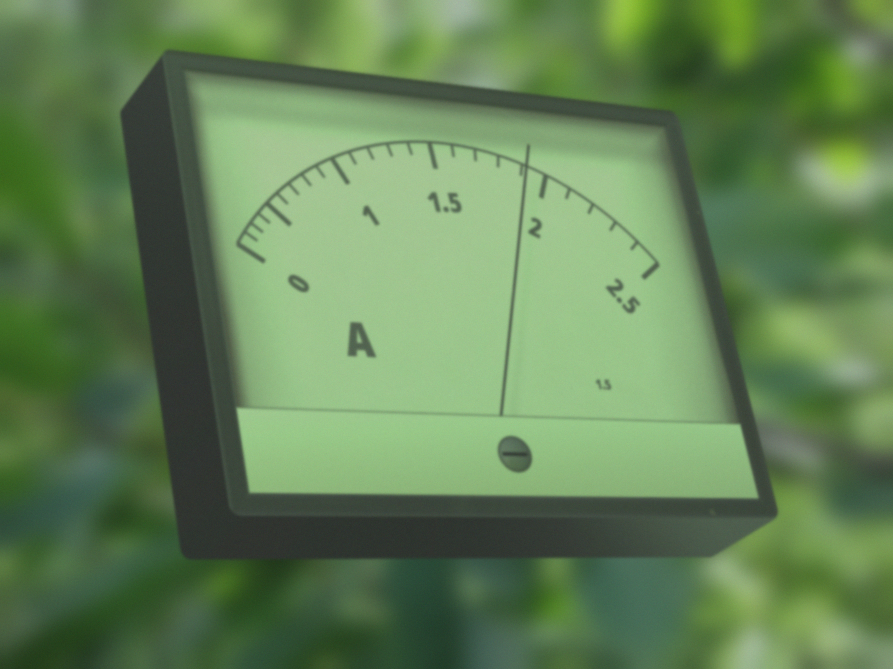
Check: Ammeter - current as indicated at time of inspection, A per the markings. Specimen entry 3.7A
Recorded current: 1.9A
